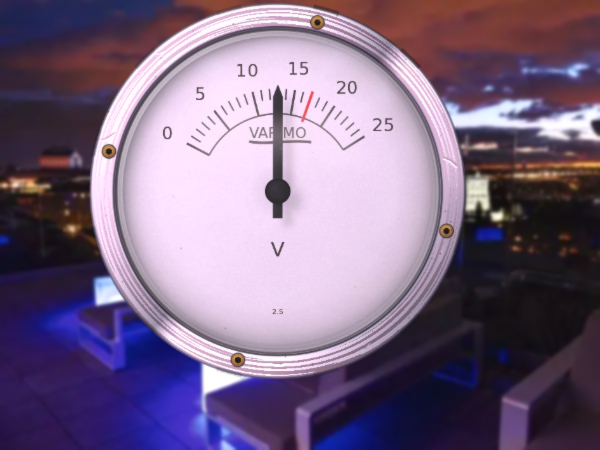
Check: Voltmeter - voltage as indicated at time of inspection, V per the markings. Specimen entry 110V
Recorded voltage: 13V
